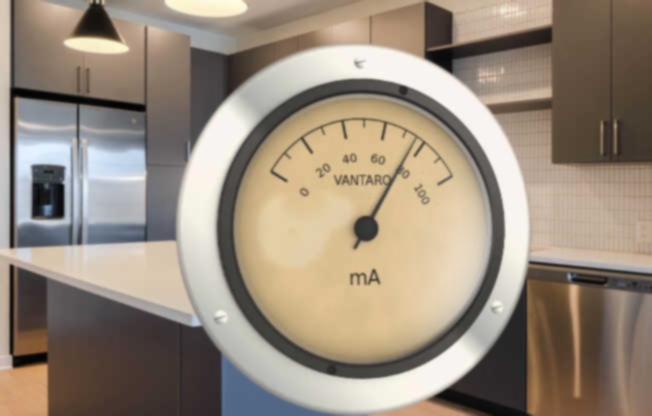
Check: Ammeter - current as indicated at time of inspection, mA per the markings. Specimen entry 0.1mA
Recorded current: 75mA
